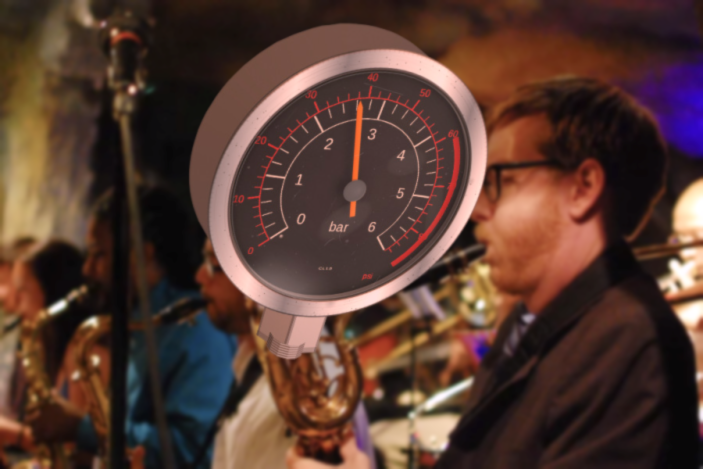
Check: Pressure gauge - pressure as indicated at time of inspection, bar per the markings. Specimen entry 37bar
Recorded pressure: 2.6bar
